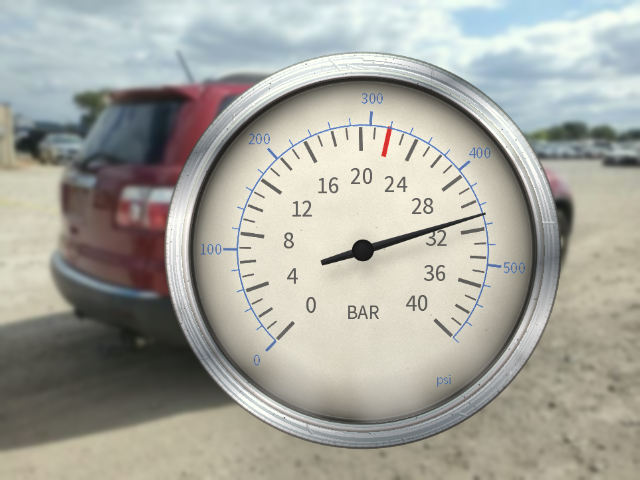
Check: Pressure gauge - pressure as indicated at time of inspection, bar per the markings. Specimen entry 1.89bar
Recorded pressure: 31bar
